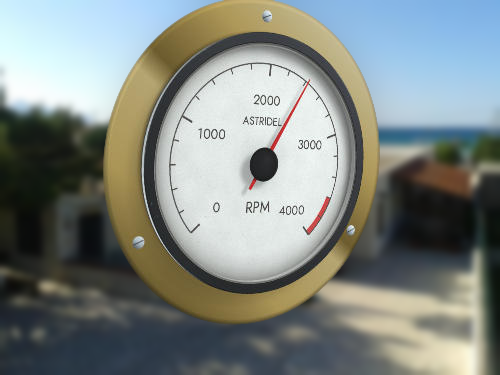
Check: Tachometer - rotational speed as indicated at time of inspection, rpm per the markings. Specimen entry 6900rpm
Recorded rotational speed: 2400rpm
